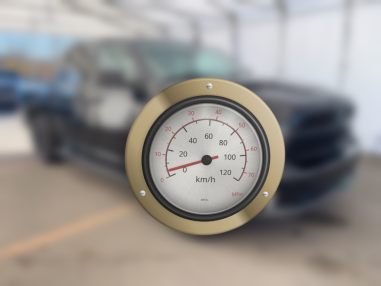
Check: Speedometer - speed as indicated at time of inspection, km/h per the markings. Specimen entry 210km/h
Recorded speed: 5km/h
